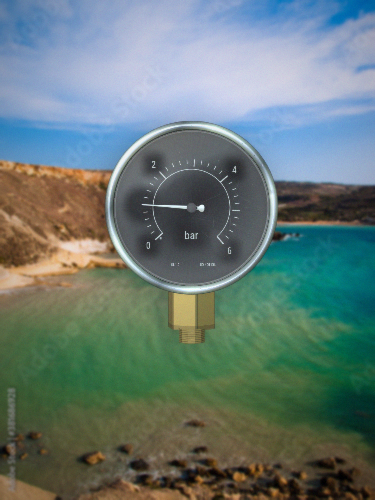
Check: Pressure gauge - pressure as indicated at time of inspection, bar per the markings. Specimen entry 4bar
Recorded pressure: 1bar
